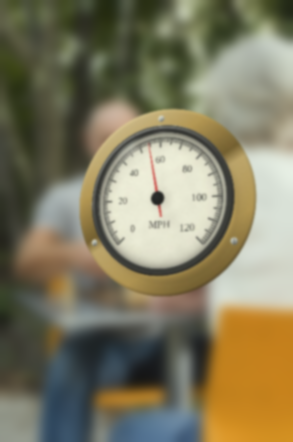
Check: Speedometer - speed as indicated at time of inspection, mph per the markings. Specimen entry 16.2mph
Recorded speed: 55mph
